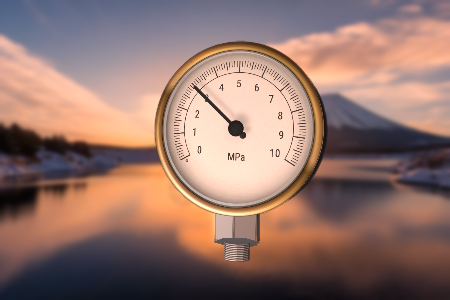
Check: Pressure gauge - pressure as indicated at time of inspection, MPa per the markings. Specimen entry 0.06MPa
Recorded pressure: 3MPa
